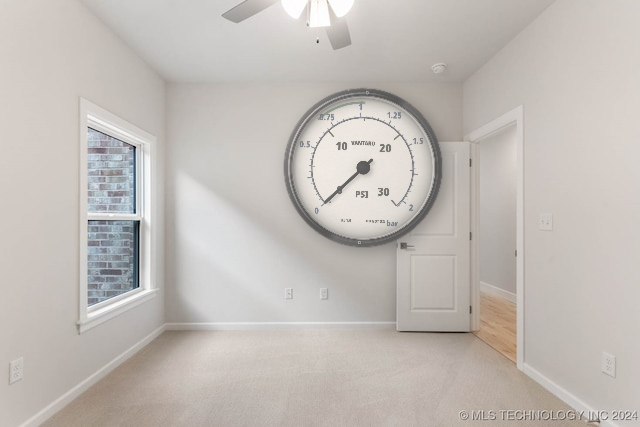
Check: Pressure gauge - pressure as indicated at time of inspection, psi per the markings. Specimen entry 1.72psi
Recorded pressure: 0psi
